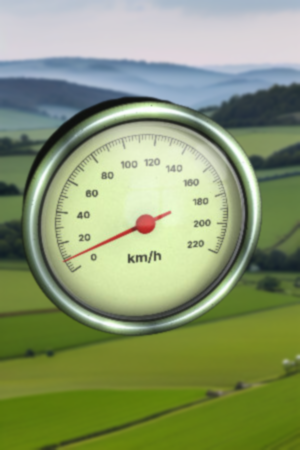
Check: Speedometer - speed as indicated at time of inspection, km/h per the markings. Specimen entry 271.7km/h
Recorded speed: 10km/h
